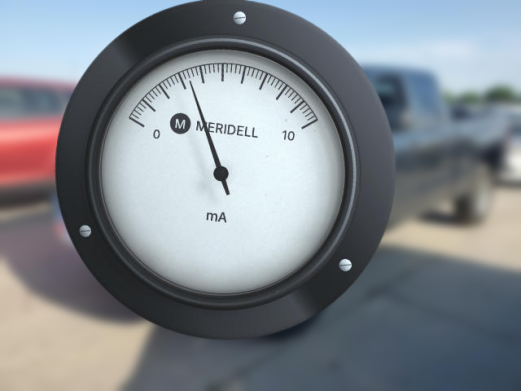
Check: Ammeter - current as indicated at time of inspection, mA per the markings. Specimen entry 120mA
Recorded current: 3.4mA
